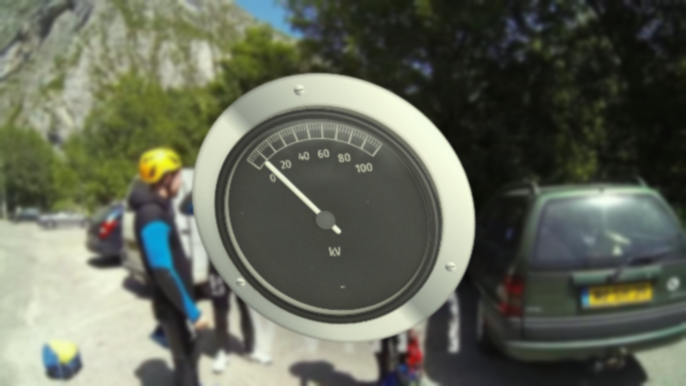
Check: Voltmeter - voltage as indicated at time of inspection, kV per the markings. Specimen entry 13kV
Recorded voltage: 10kV
